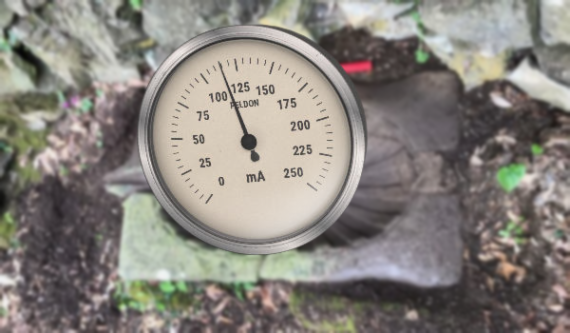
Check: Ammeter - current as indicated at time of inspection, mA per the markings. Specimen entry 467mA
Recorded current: 115mA
